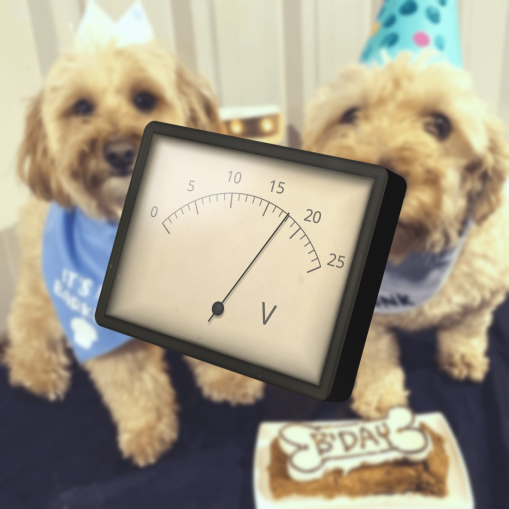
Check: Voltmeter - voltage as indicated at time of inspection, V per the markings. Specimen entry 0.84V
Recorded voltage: 18V
